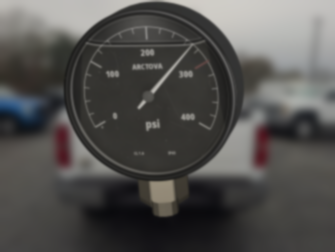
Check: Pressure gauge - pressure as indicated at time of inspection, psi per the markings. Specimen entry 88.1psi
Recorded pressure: 270psi
